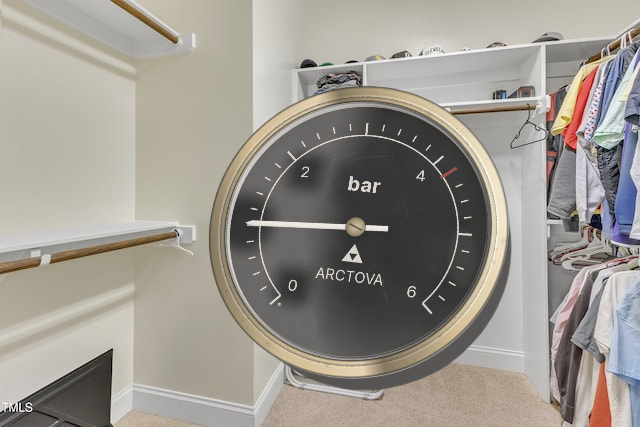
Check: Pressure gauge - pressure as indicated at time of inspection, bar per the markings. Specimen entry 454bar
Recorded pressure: 1bar
